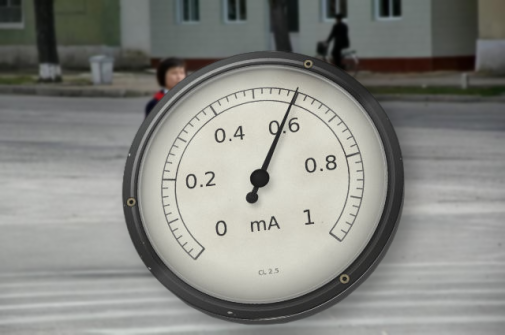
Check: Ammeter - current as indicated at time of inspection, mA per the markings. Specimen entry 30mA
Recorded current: 0.6mA
